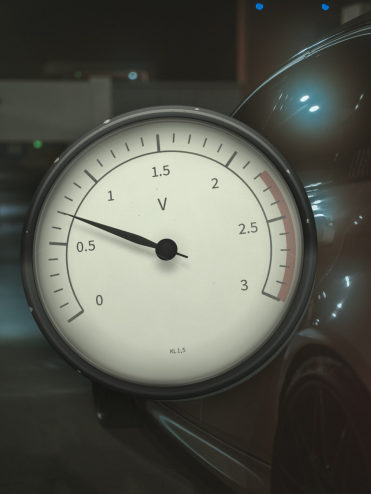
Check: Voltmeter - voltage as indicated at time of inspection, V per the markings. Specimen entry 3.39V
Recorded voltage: 0.7V
